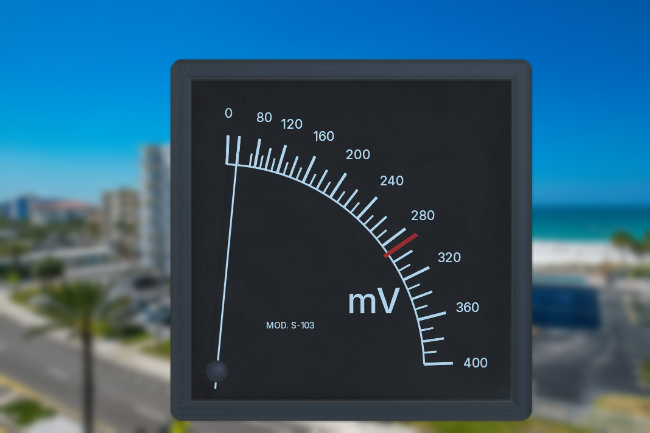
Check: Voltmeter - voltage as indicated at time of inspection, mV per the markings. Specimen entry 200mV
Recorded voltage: 40mV
